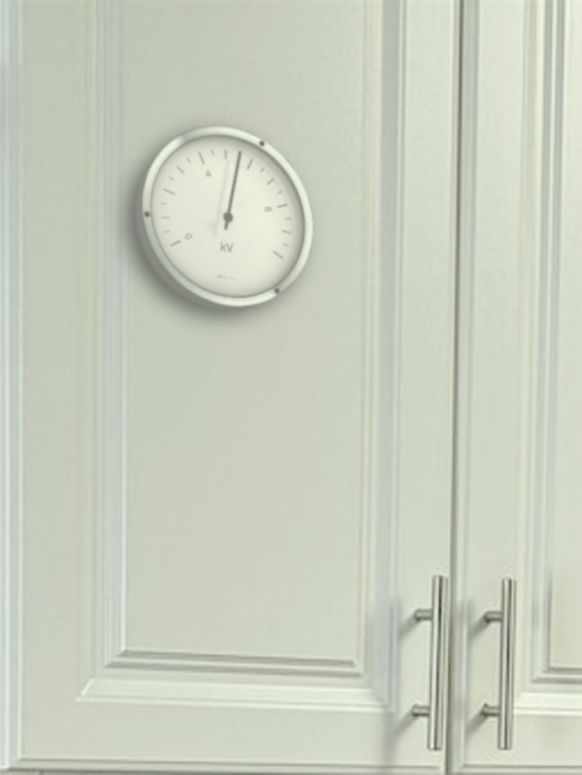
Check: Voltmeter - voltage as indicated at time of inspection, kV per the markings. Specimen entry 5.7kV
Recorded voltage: 5.5kV
